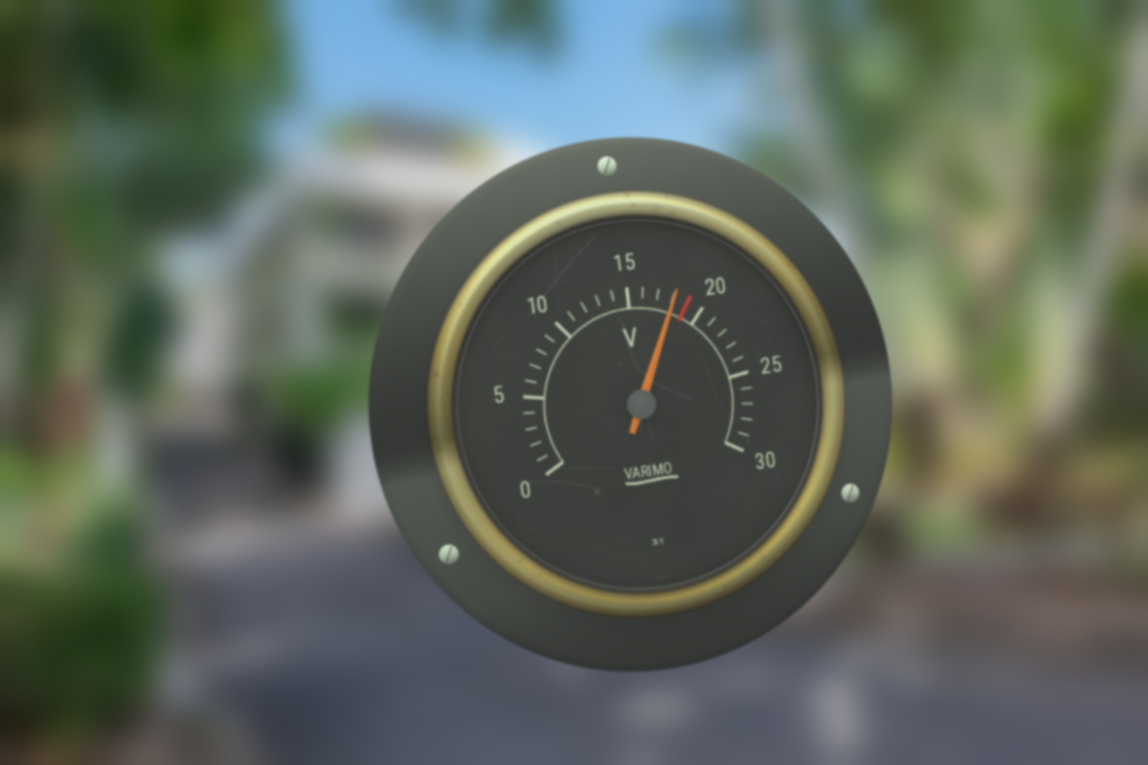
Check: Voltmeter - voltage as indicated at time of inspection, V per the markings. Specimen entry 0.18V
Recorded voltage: 18V
